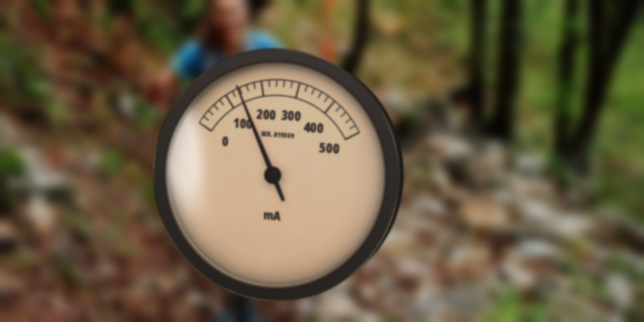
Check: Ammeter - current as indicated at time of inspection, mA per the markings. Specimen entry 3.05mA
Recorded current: 140mA
